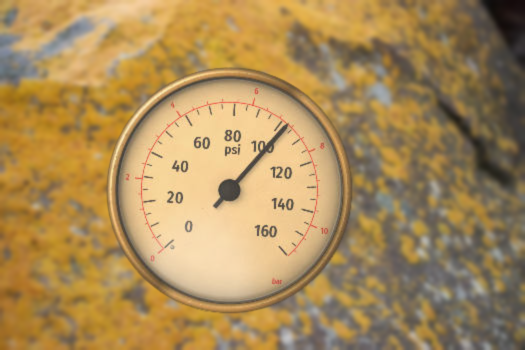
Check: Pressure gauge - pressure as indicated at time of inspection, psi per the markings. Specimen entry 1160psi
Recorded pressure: 102.5psi
